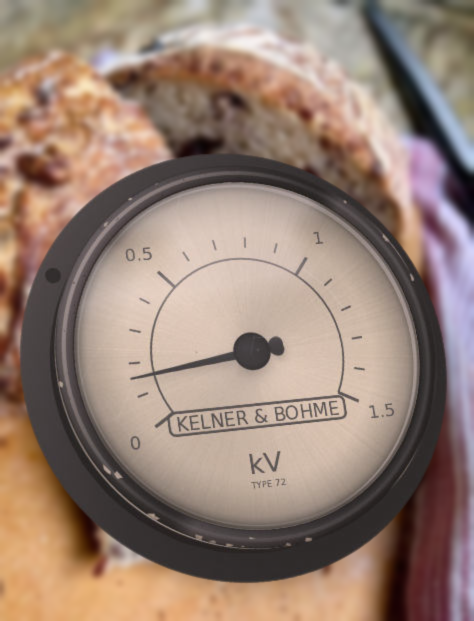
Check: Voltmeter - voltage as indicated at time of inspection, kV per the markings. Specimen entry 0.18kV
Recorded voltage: 0.15kV
